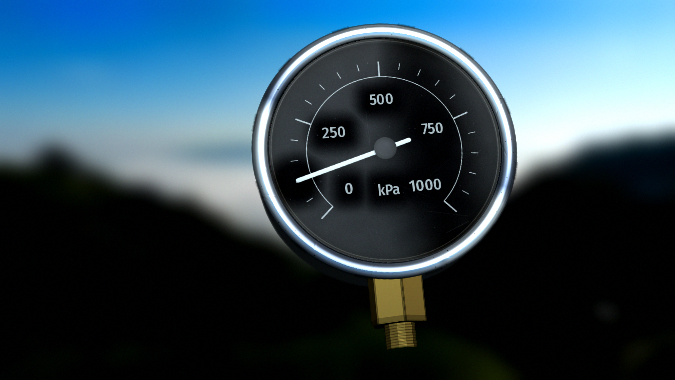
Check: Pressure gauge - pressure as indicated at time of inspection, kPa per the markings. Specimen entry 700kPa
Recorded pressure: 100kPa
